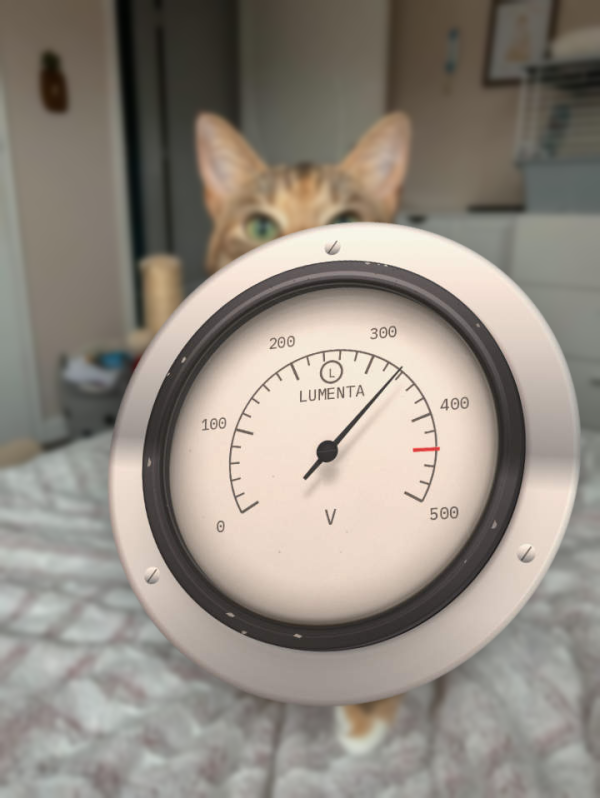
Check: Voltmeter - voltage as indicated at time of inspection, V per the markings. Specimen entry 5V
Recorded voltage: 340V
